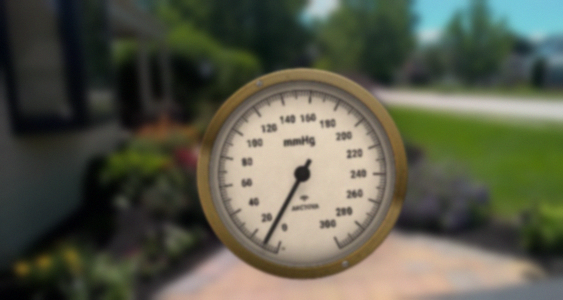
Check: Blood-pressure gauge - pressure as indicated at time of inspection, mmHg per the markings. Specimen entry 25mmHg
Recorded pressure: 10mmHg
